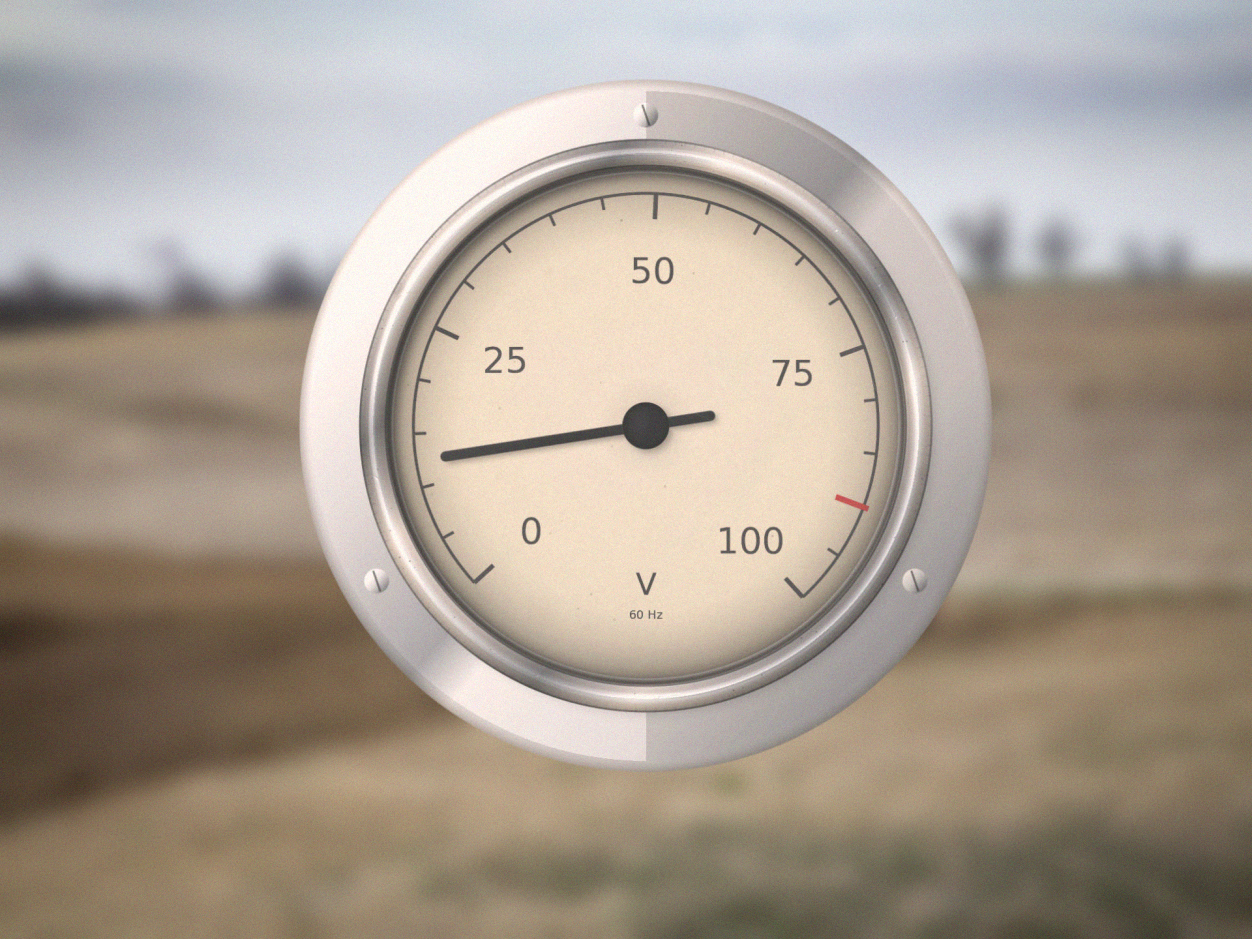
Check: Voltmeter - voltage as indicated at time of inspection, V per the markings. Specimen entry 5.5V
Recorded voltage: 12.5V
